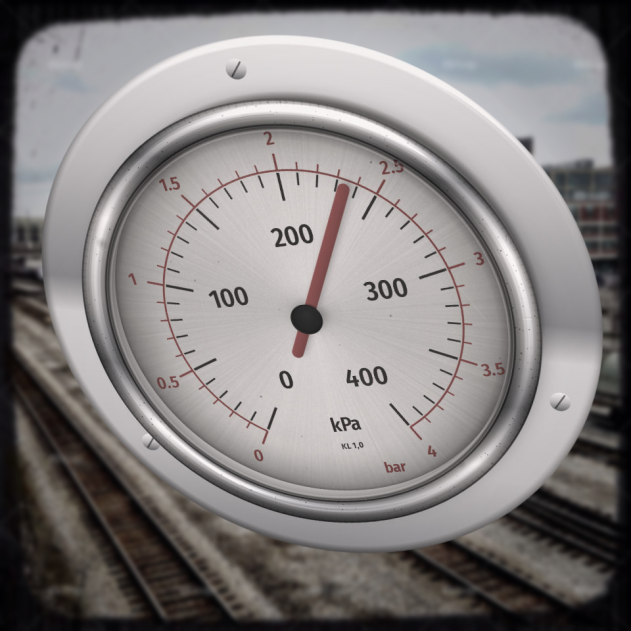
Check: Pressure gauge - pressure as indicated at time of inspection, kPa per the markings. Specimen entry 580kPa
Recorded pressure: 235kPa
